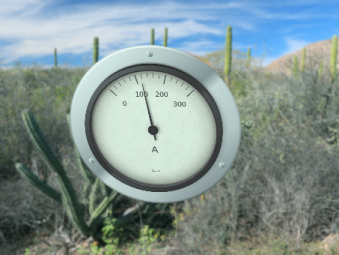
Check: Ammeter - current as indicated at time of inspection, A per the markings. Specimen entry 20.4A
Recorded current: 120A
